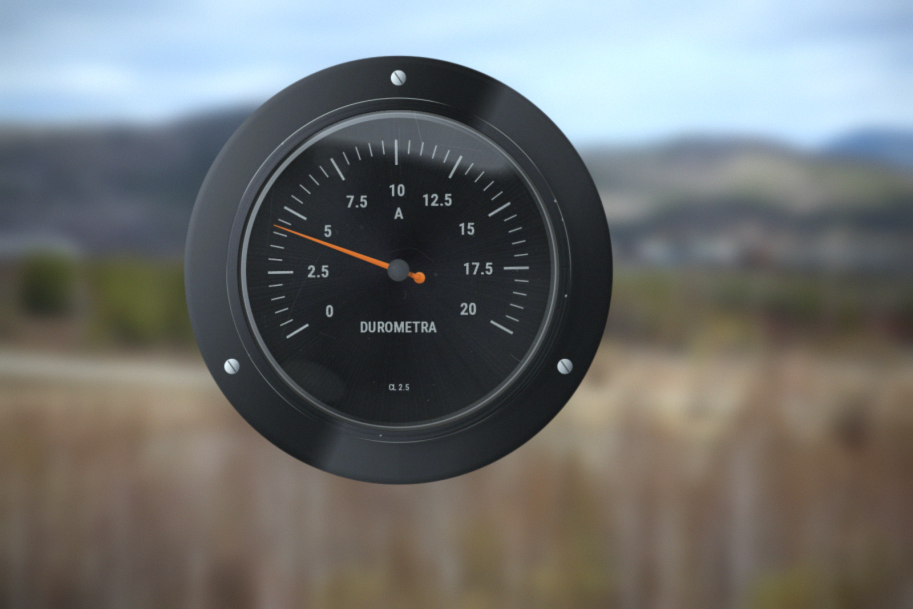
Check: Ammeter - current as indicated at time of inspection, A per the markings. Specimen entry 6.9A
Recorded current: 4.25A
